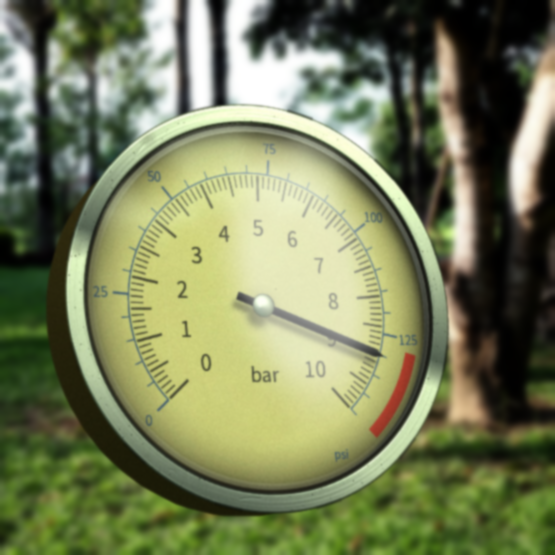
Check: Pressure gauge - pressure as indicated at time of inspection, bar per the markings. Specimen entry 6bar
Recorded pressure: 9bar
